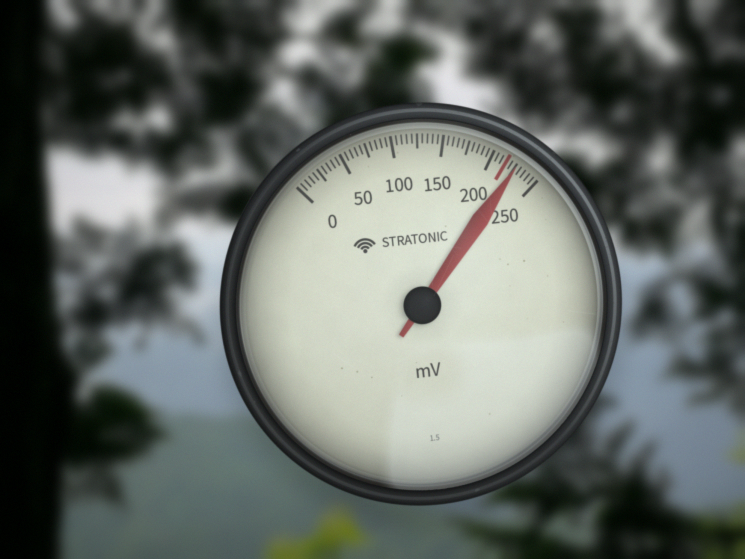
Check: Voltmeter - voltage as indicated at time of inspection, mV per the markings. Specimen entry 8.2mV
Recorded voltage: 225mV
